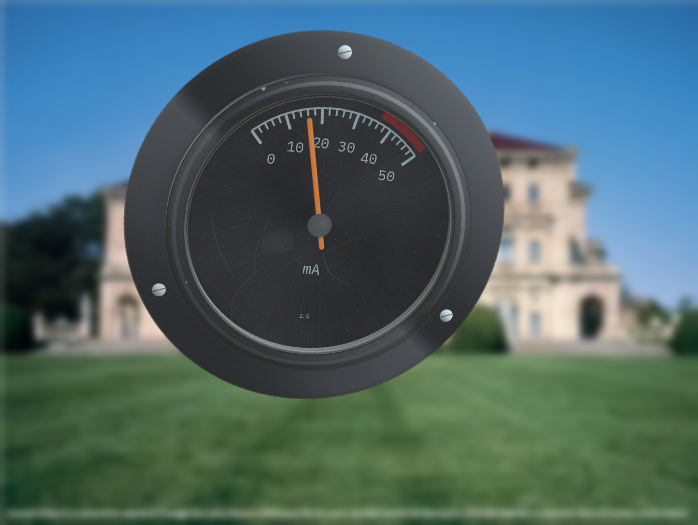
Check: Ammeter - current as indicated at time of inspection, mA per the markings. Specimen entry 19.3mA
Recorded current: 16mA
